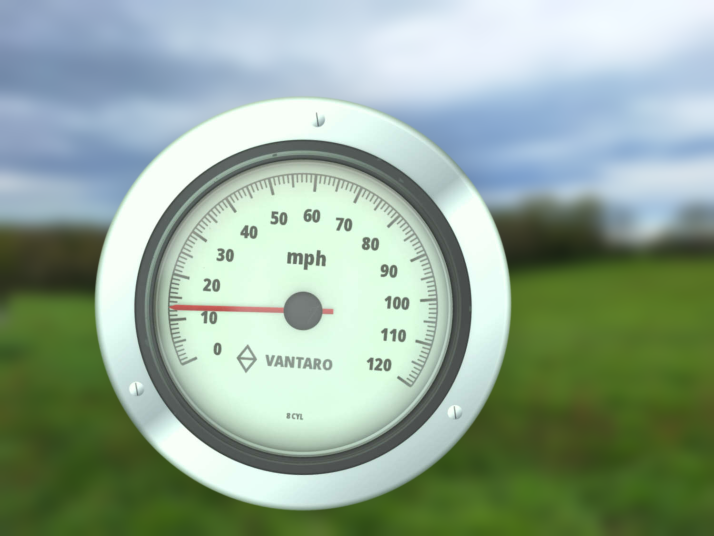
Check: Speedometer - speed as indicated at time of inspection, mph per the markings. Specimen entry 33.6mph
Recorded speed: 13mph
